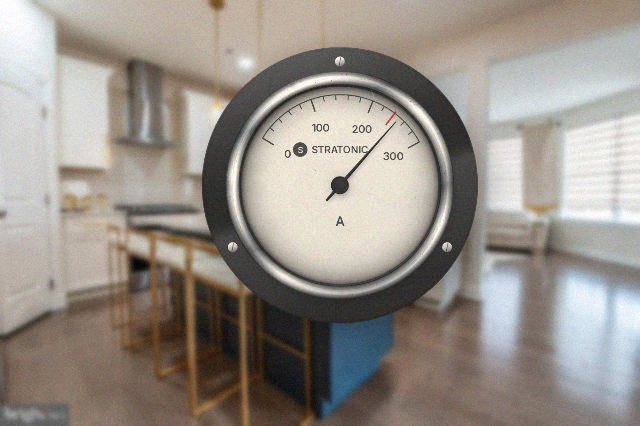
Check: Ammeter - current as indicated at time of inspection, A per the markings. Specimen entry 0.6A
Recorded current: 250A
